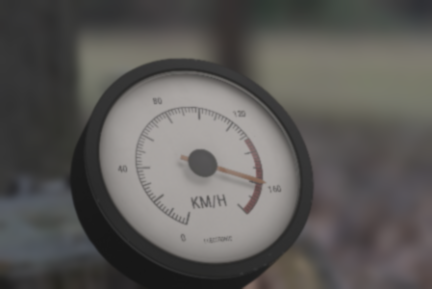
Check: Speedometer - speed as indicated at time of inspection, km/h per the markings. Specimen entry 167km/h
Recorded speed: 160km/h
